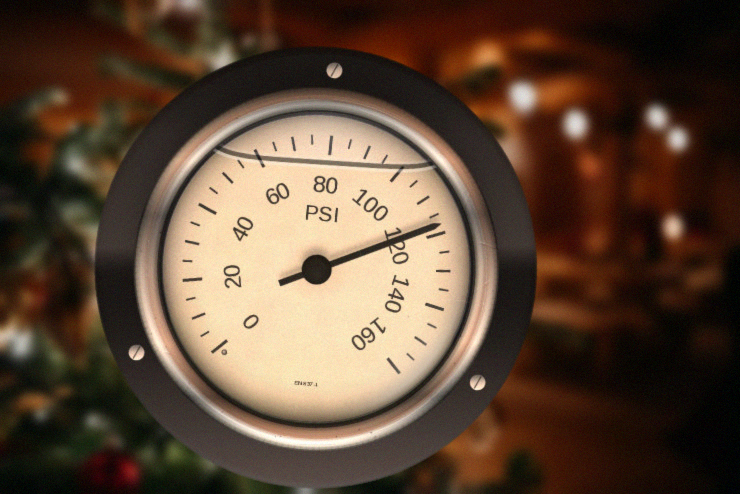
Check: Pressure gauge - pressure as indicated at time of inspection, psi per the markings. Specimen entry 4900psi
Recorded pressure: 117.5psi
